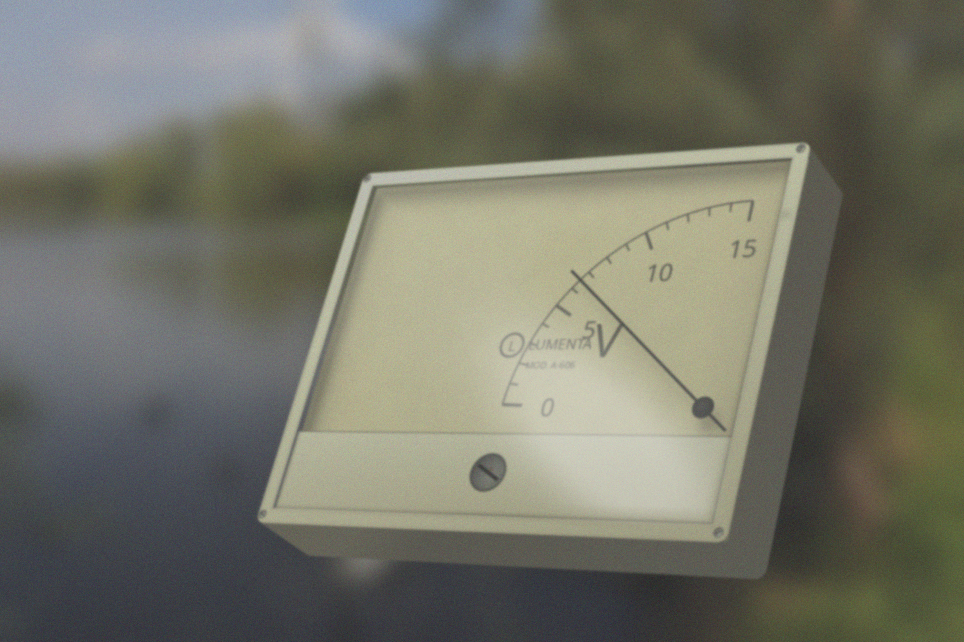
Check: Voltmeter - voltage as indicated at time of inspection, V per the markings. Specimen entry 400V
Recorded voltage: 6.5V
